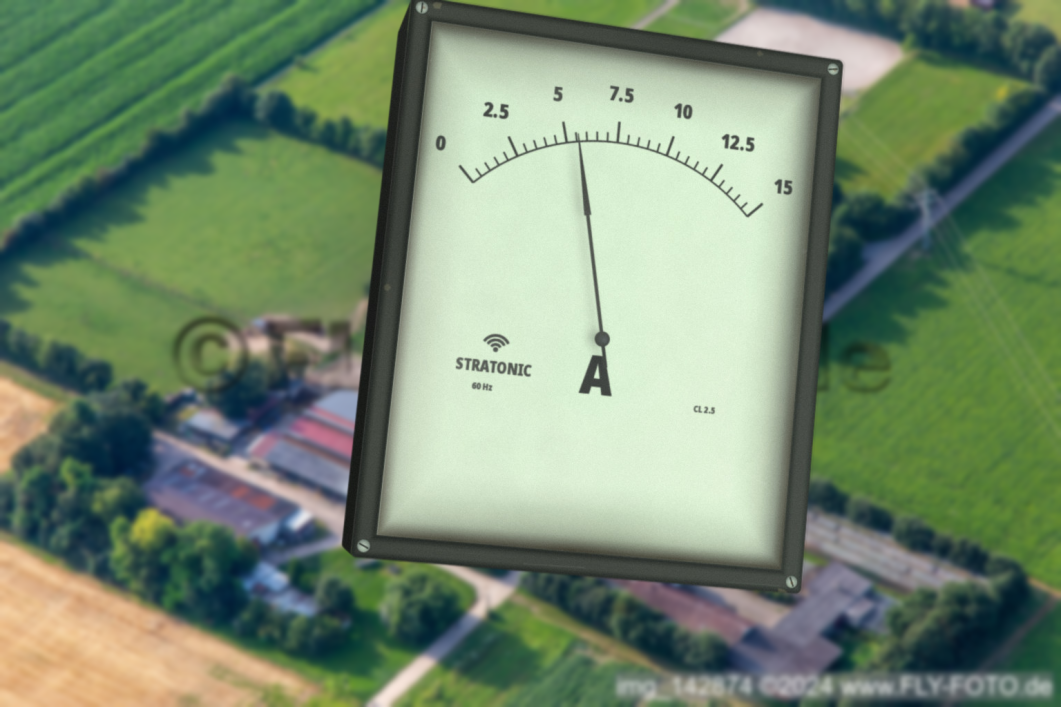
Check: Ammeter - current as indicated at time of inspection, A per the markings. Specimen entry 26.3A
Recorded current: 5.5A
